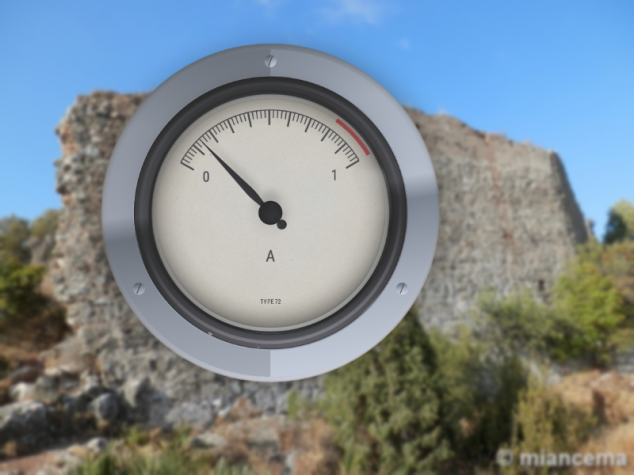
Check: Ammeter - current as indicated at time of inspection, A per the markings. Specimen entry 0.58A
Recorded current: 0.14A
